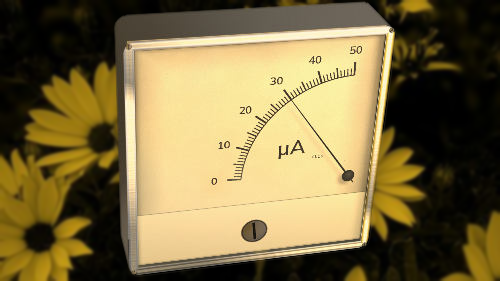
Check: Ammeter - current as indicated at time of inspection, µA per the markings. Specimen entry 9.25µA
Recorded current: 30µA
